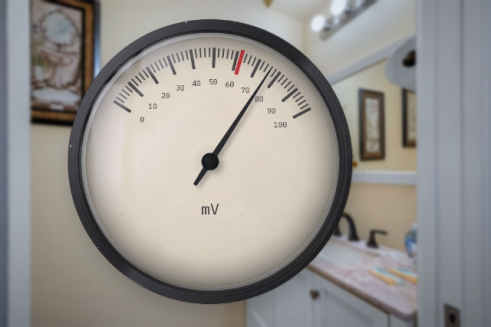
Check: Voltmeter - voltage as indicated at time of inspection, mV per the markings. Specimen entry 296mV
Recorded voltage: 76mV
